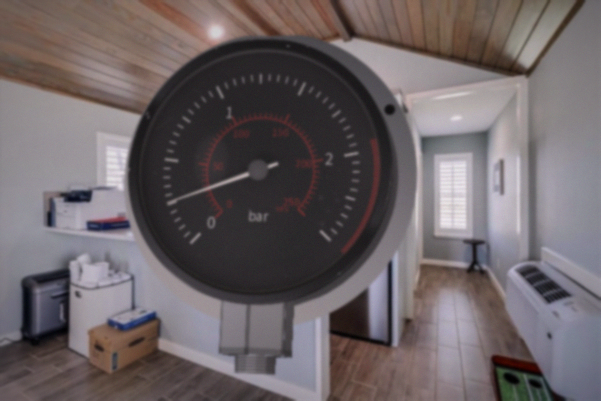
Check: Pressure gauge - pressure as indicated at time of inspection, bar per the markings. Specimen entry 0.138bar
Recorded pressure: 0.25bar
